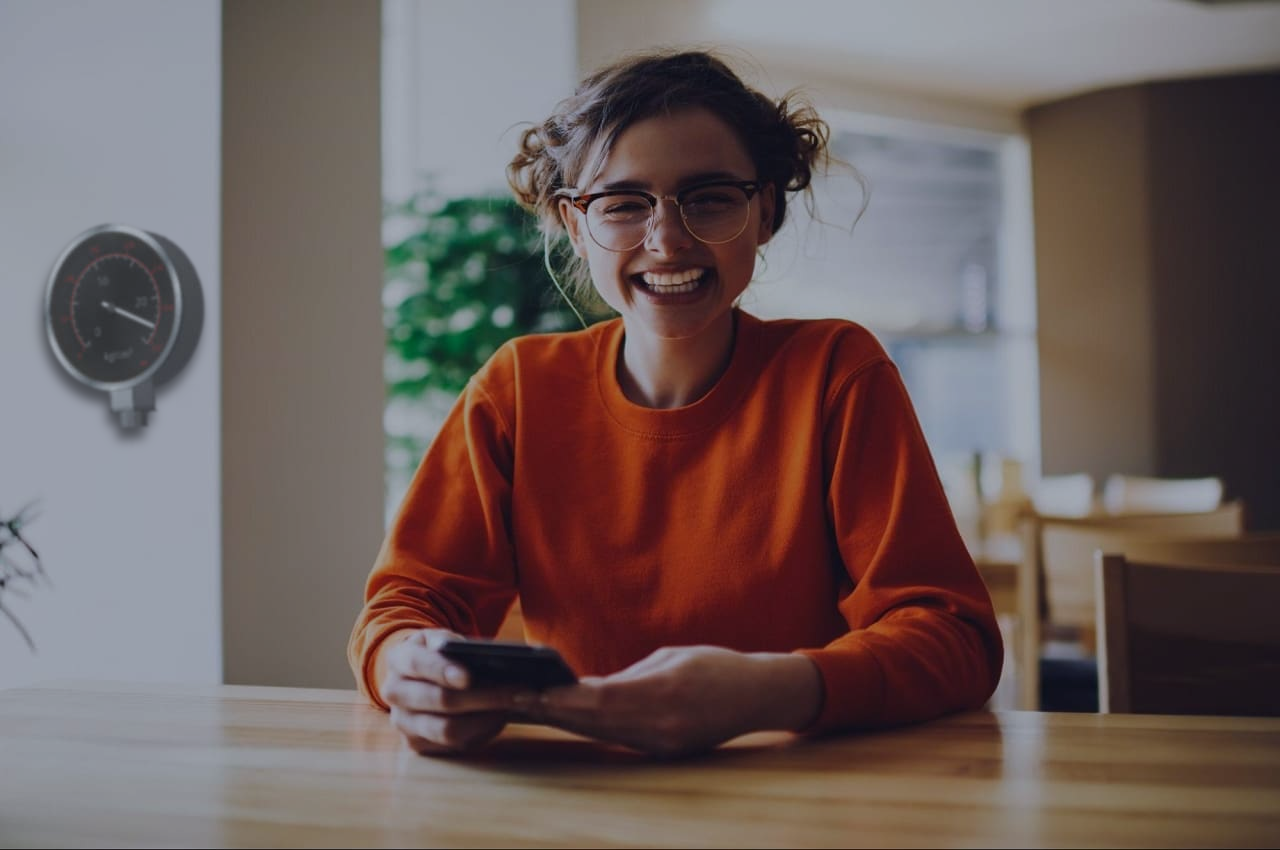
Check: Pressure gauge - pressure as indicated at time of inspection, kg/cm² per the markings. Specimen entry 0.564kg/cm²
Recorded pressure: 23kg/cm²
